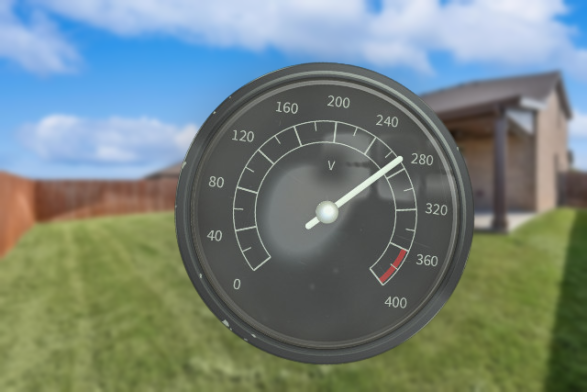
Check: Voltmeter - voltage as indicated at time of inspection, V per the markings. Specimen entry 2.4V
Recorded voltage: 270V
